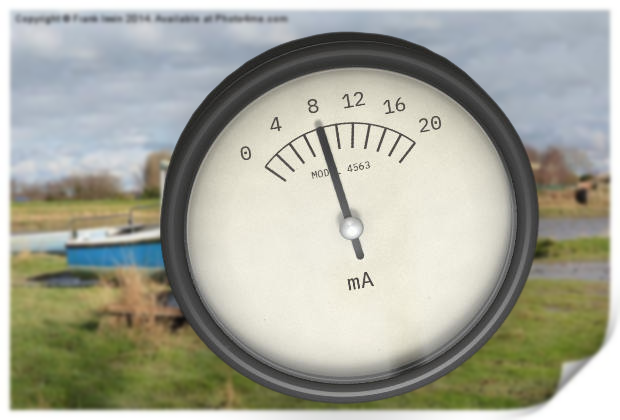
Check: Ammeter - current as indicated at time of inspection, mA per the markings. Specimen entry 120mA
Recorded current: 8mA
